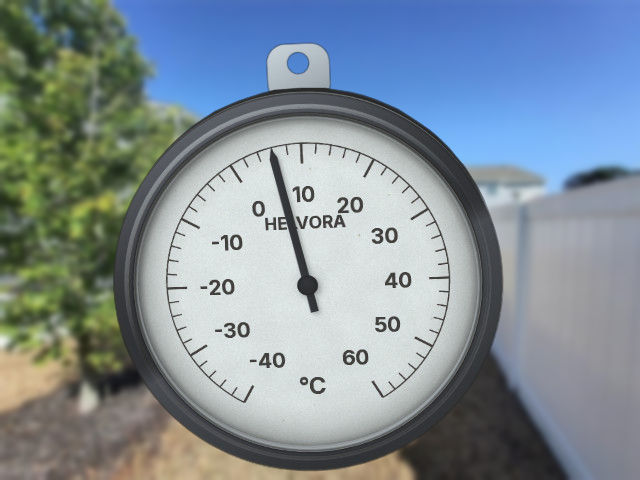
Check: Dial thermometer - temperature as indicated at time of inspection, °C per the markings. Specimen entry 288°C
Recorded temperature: 6°C
